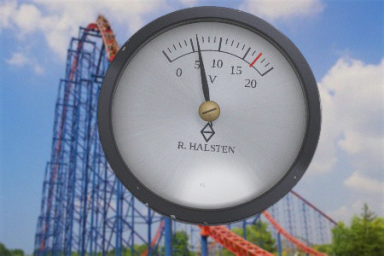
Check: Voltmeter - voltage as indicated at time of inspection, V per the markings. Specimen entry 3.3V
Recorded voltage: 6V
